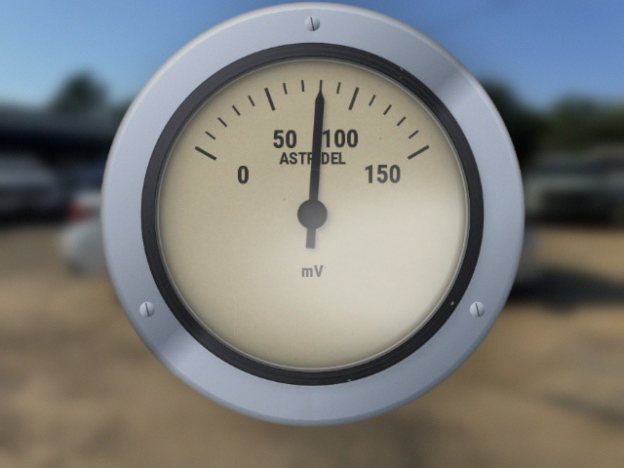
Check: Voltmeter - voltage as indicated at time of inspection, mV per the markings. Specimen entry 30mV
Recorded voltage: 80mV
